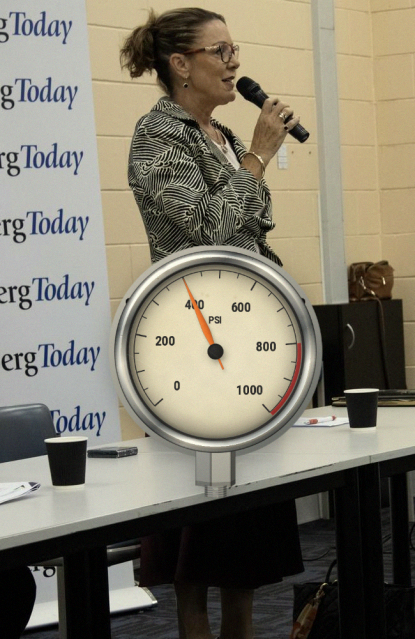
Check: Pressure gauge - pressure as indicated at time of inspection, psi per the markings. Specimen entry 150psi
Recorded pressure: 400psi
